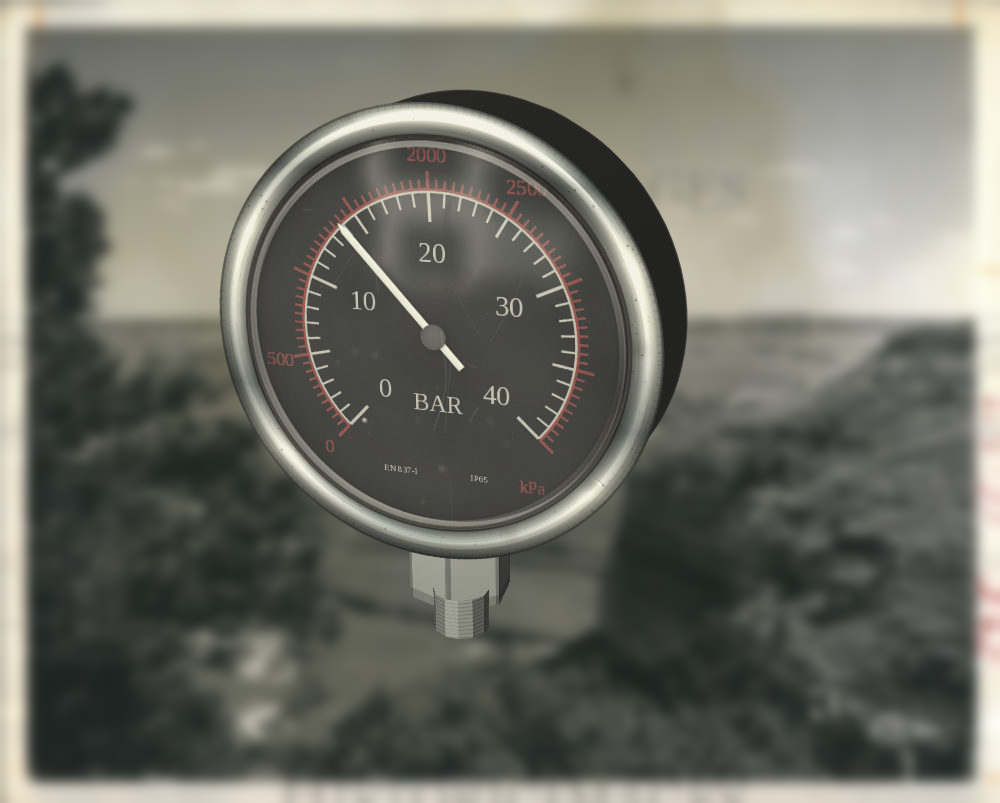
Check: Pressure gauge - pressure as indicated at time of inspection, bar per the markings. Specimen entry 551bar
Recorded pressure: 14bar
